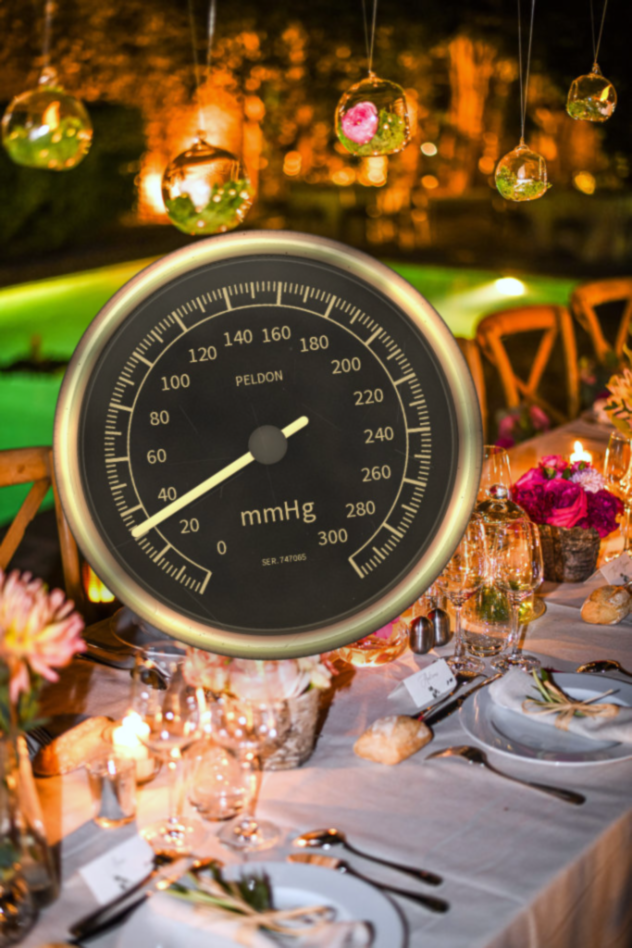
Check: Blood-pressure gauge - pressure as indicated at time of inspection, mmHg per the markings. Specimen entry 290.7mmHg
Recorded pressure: 32mmHg
